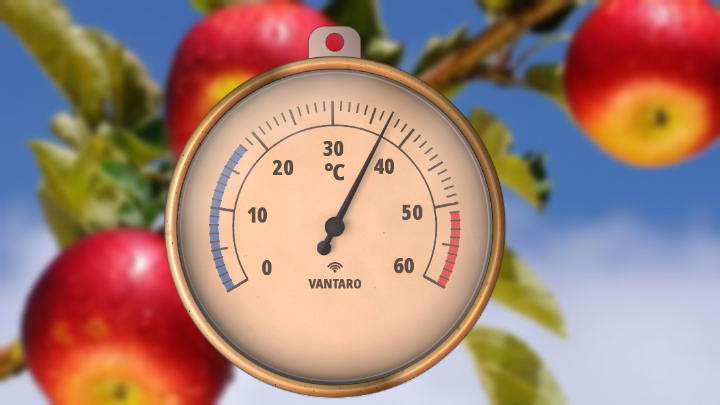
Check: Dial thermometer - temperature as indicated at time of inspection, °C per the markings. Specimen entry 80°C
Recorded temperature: 37°C
